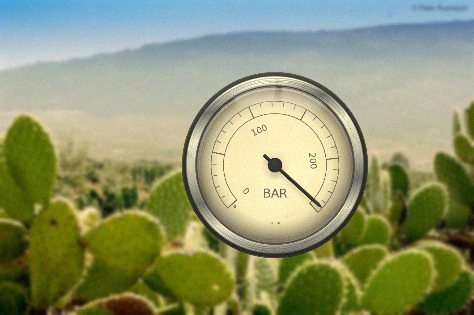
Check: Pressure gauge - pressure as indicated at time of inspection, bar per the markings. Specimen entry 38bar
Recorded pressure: 245bar
